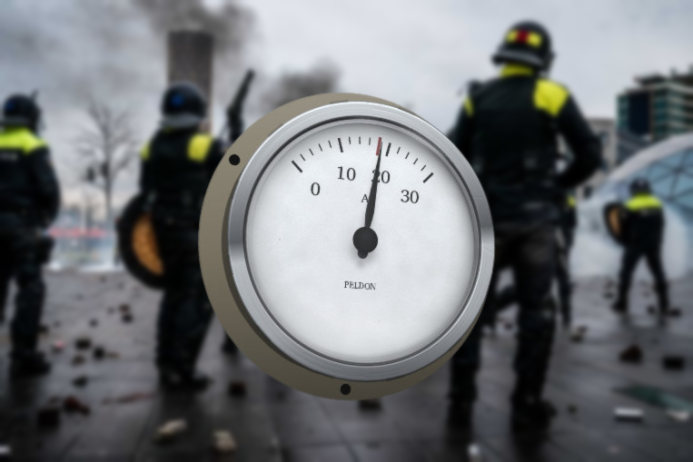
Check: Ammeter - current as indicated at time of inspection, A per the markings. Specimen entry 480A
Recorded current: 18A
